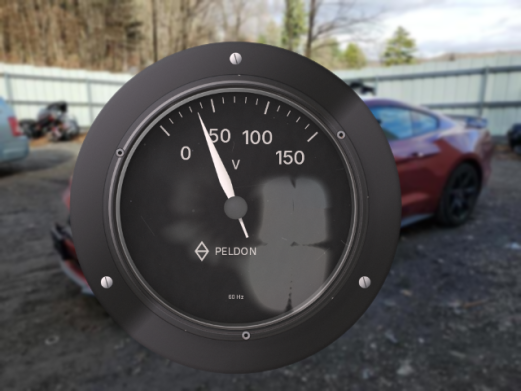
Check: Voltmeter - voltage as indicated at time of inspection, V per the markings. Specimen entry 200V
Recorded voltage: 35V
